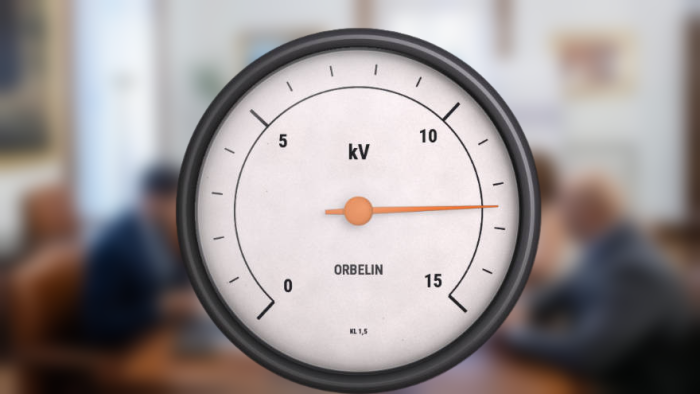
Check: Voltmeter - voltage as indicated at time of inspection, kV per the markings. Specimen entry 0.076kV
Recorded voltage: 12.5kV
